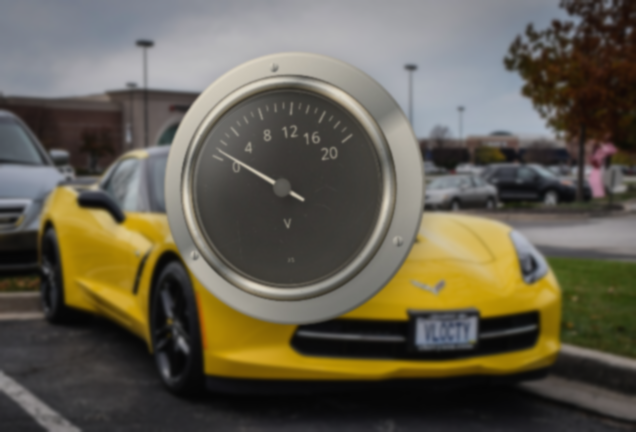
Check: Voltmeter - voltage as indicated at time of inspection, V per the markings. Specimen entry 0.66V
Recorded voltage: 1V
